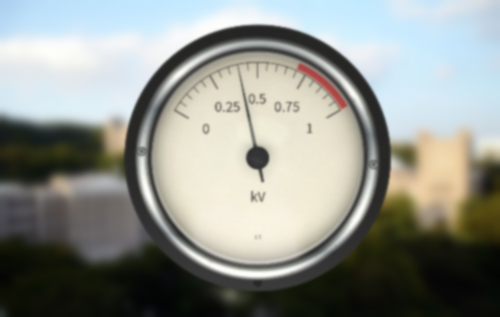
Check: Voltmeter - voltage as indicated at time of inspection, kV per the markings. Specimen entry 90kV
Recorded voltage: 0.4kV
